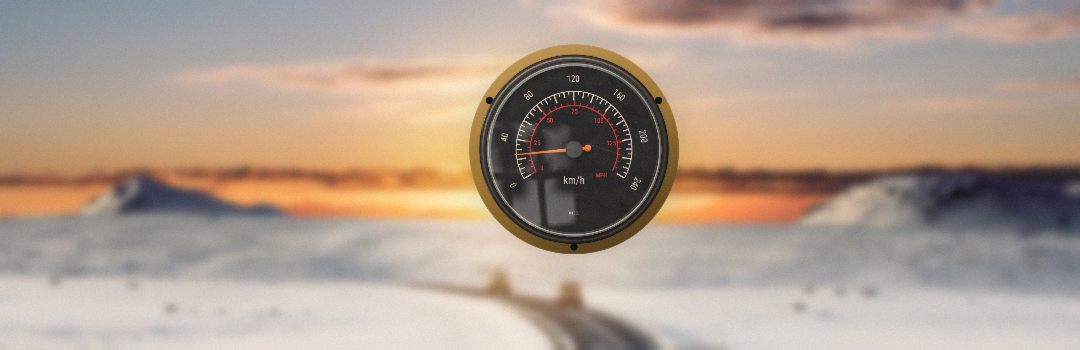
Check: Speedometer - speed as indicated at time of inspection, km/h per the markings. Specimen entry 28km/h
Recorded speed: 25km/h
